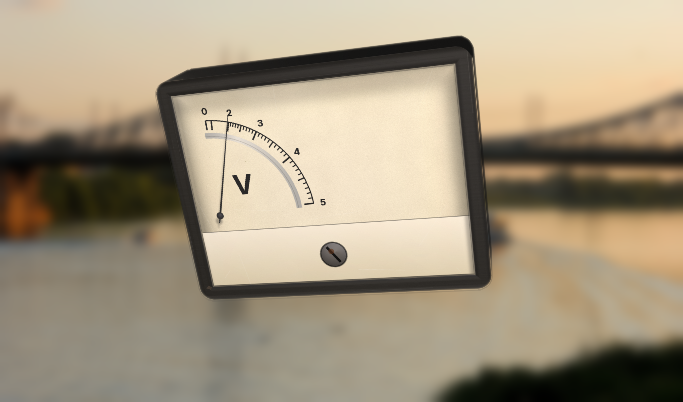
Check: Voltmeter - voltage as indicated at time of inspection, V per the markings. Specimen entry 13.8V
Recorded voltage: 2V
